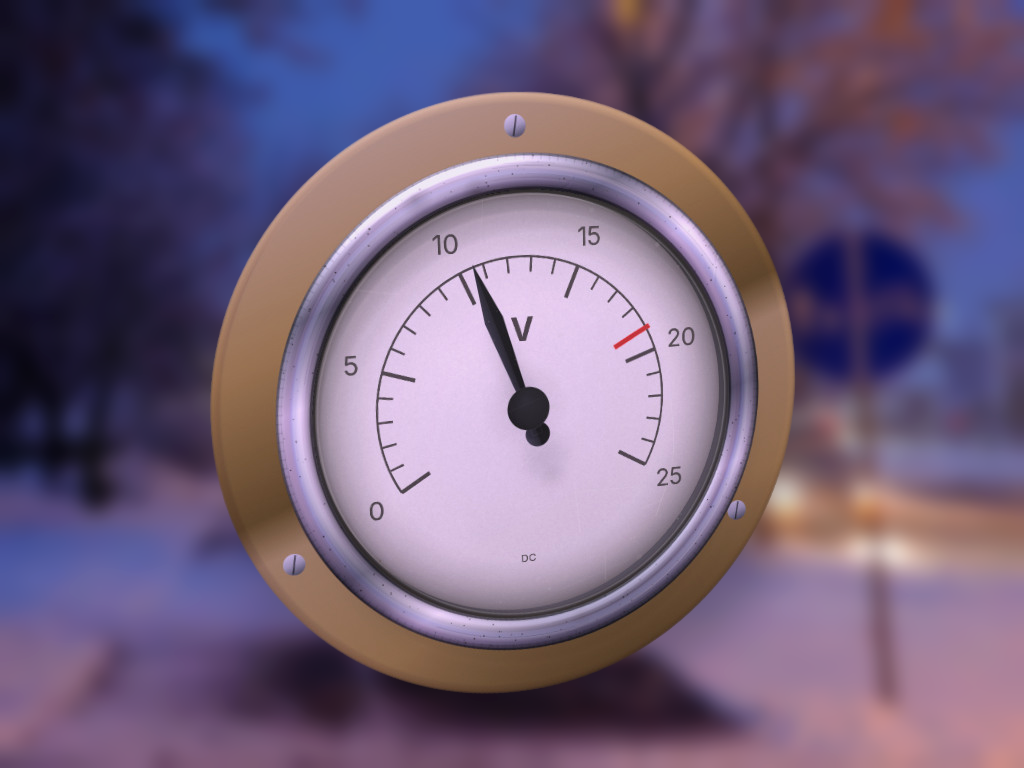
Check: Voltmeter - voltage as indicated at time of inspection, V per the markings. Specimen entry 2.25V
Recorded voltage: 10.5V
